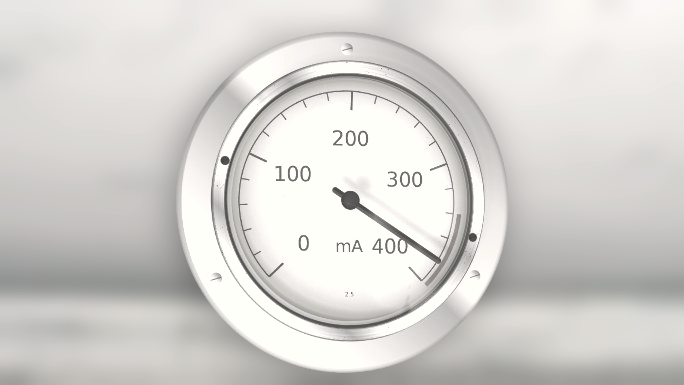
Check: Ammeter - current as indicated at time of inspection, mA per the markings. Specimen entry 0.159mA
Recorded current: 380mA
